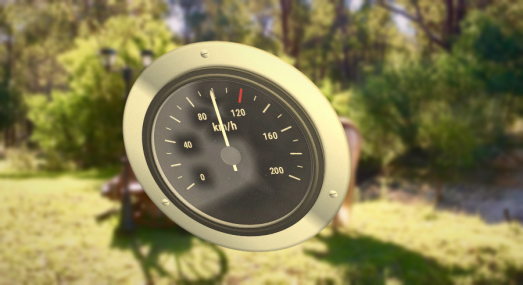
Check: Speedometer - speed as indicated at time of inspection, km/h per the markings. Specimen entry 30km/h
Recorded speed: 100km/h
